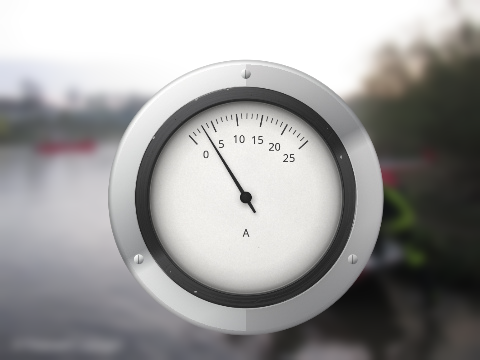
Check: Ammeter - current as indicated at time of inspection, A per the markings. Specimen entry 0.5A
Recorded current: 3A
